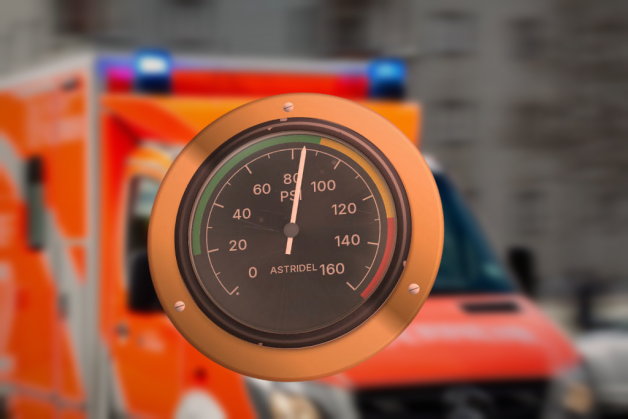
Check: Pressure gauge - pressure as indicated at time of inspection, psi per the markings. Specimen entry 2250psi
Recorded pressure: 85psi
